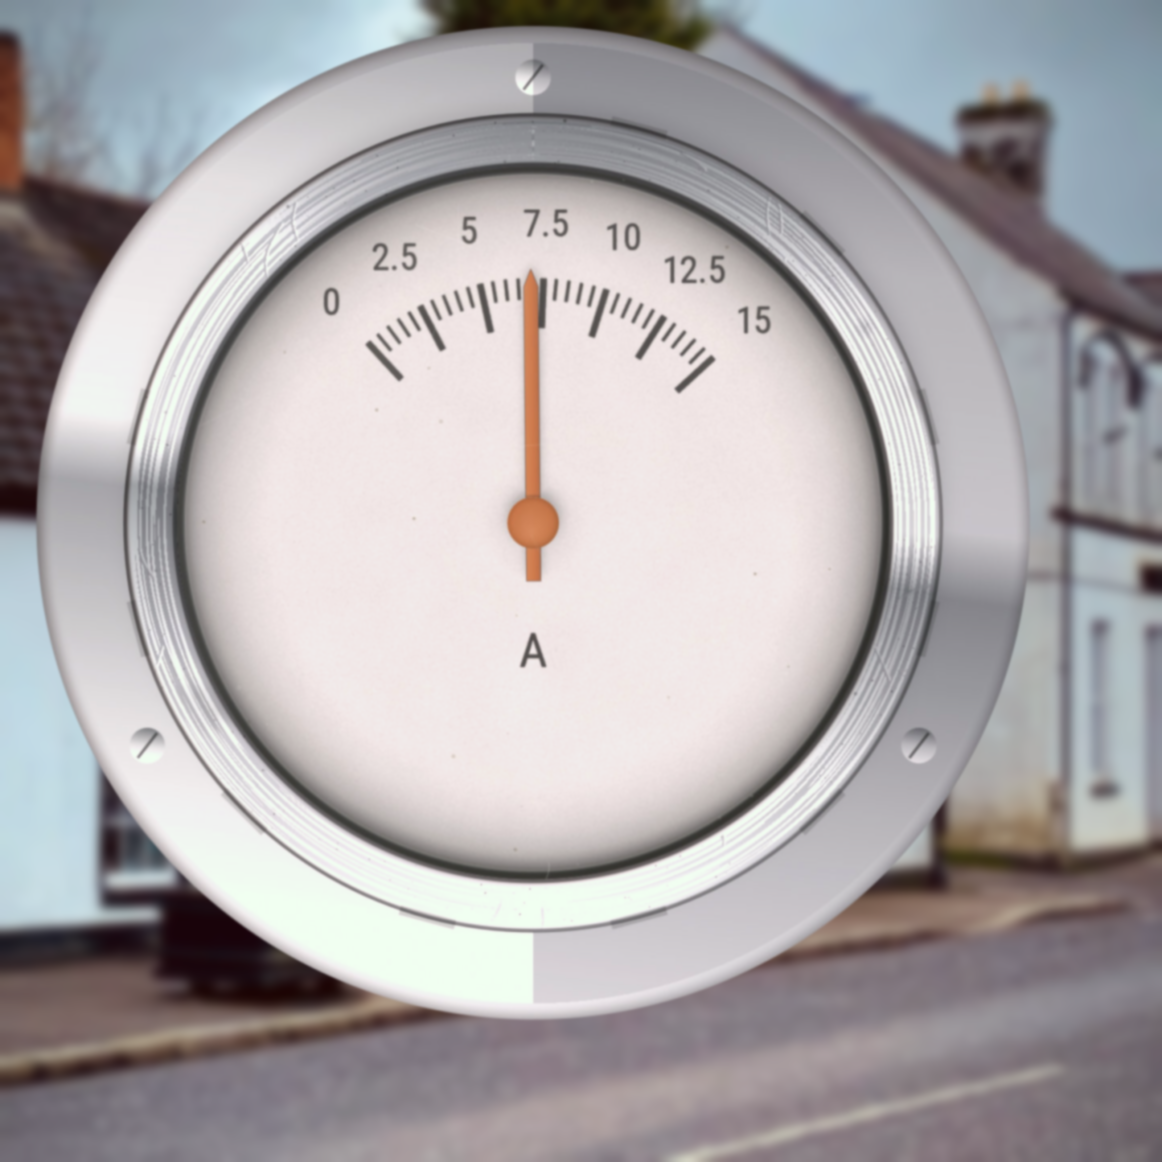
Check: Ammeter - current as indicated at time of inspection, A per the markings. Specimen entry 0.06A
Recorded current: 7A
